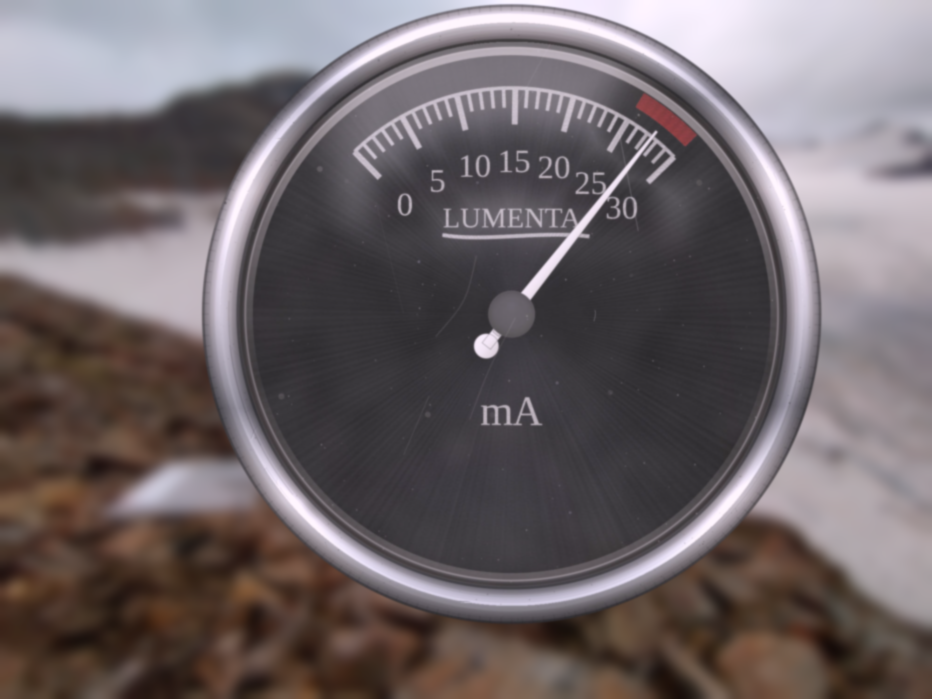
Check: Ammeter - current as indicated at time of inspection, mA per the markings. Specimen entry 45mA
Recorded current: 27.5mA
